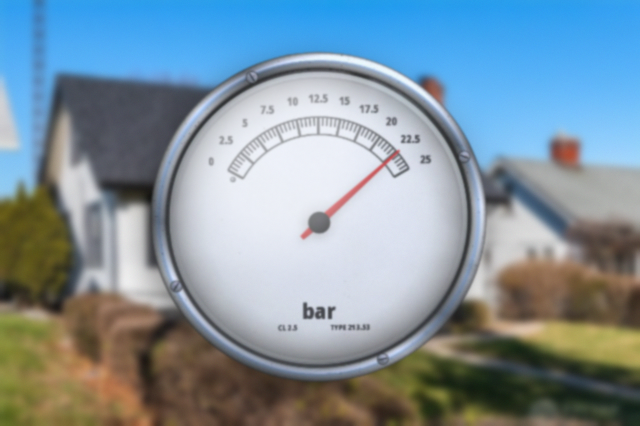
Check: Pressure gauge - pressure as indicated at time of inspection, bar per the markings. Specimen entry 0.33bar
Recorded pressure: 22.5bar
